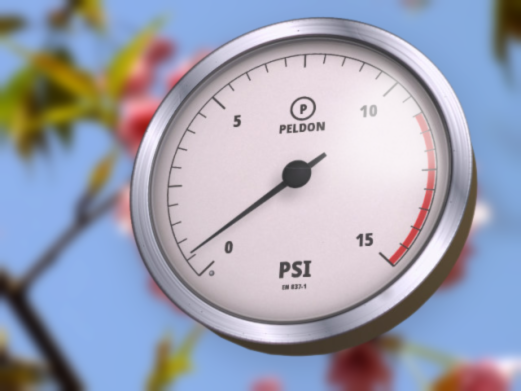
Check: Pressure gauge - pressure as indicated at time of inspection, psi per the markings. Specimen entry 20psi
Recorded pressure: 0.5psi
